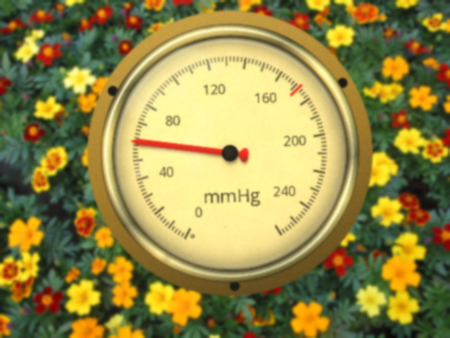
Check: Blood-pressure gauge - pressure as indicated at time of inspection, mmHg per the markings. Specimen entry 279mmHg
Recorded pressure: 60mmHg
